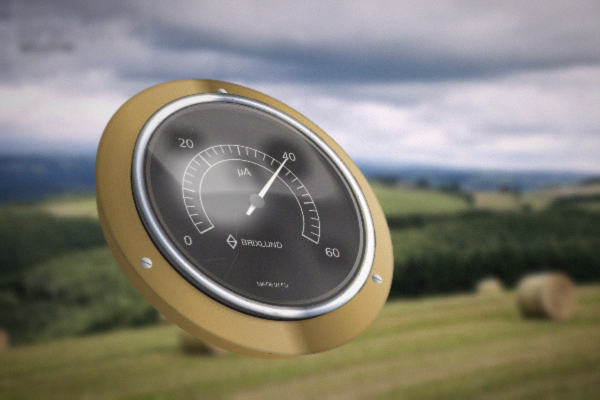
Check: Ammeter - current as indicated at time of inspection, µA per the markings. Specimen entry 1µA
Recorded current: 40µA
